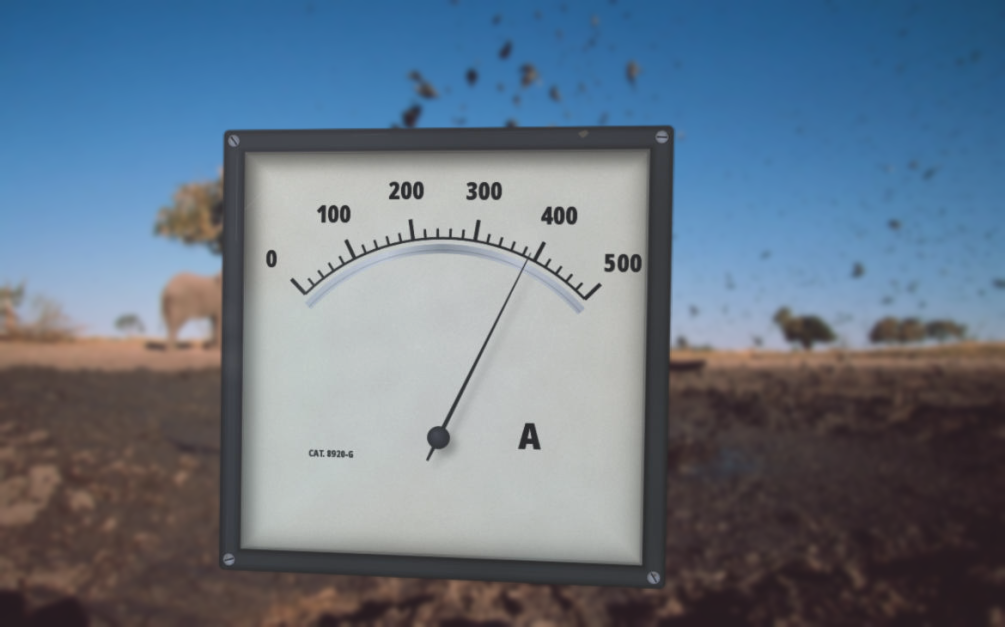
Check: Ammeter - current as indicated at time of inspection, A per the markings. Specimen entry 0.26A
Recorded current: 390A
